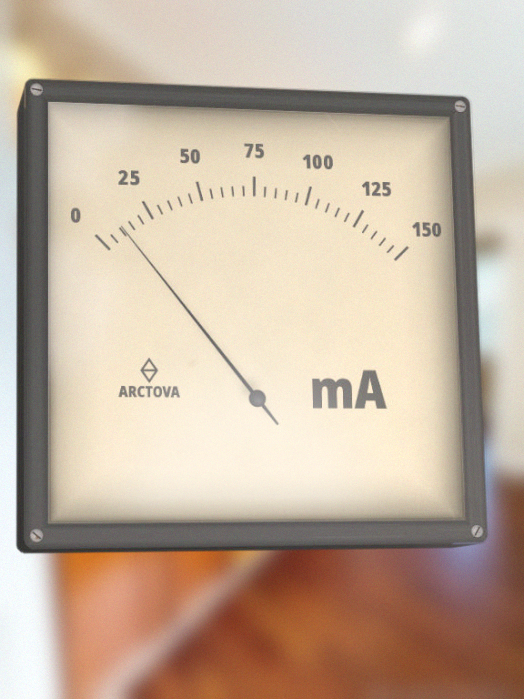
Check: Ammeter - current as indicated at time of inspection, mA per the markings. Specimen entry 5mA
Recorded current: 10mA
